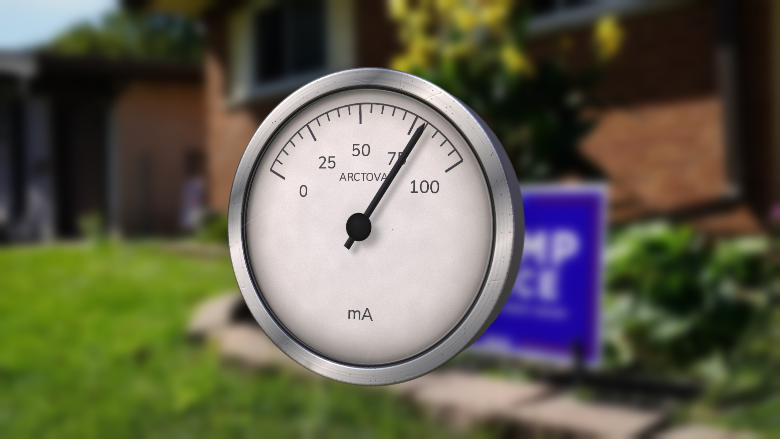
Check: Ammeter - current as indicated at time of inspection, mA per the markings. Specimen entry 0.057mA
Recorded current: 80mA
